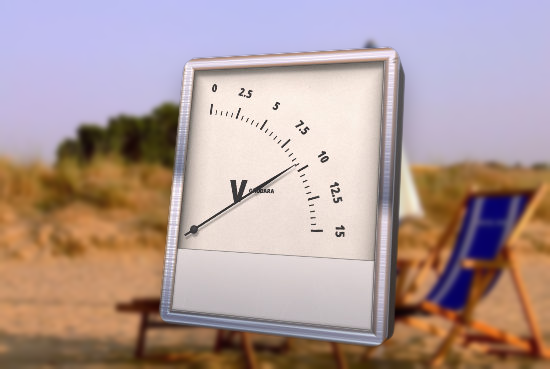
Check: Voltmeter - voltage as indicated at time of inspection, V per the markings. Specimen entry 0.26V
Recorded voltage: 9.5V
